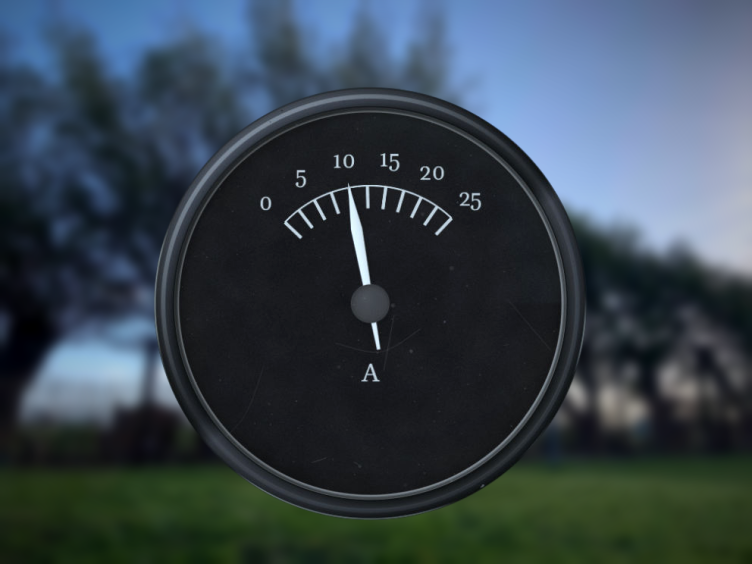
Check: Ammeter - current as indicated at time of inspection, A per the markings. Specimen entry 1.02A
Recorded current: 10A
